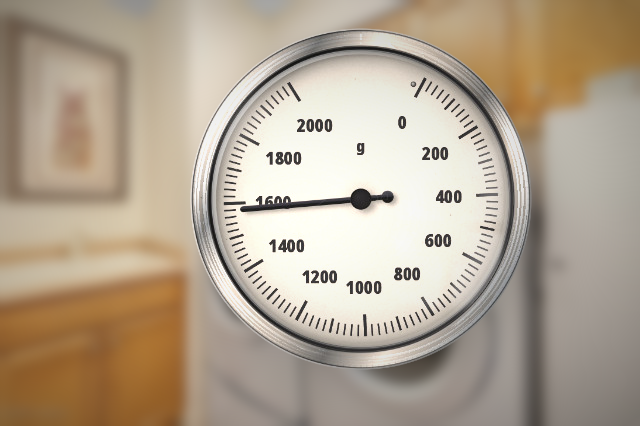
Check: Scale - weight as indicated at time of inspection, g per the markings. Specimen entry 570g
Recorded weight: 1580g
